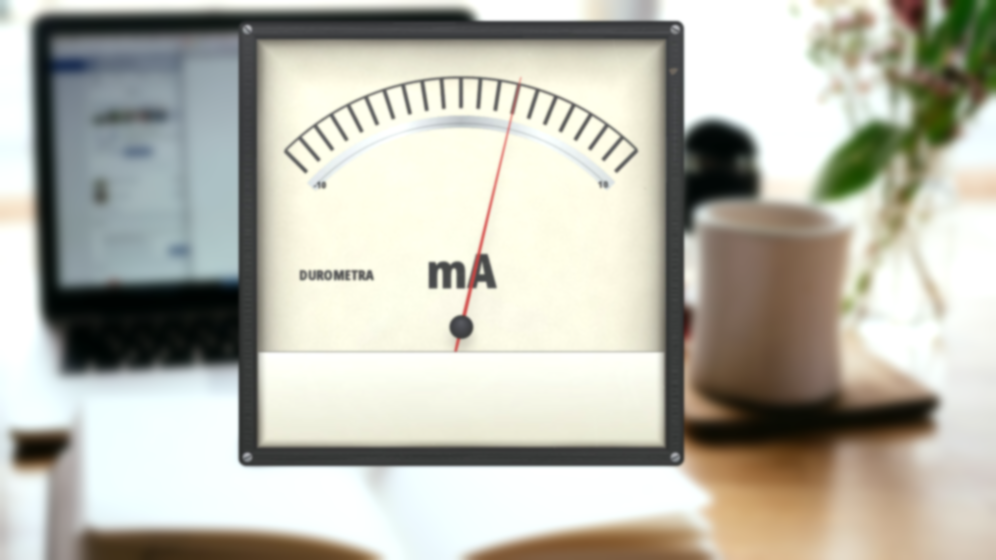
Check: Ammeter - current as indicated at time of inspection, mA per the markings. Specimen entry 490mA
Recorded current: 3mA
